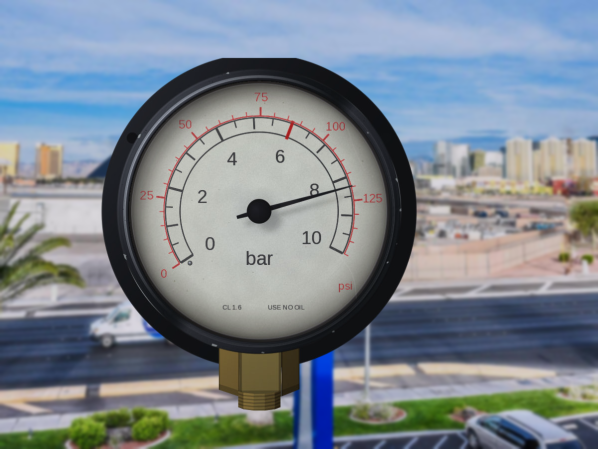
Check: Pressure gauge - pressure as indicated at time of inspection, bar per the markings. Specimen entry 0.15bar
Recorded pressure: 8.25bar
